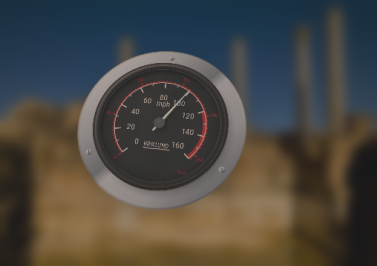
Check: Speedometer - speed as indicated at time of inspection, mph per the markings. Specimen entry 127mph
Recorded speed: 100mph
